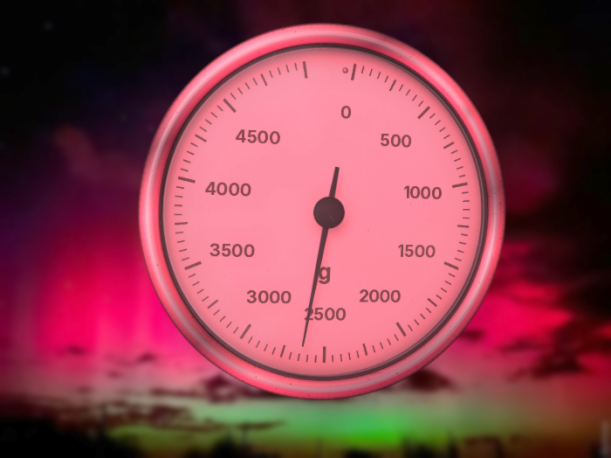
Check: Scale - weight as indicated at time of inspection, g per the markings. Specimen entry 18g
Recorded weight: 2650g
